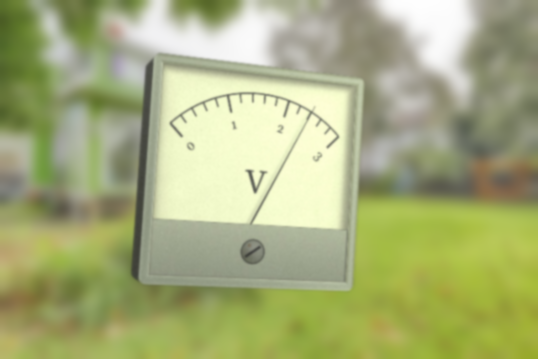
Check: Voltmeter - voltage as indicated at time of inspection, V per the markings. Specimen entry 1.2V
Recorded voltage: 2.4V
